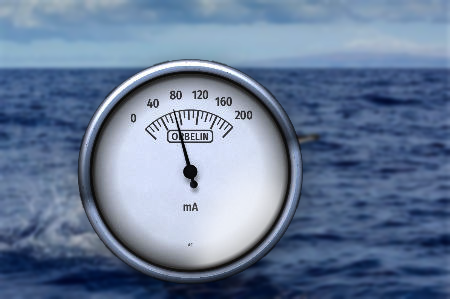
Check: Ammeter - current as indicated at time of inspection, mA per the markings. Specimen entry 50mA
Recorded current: 70mA
